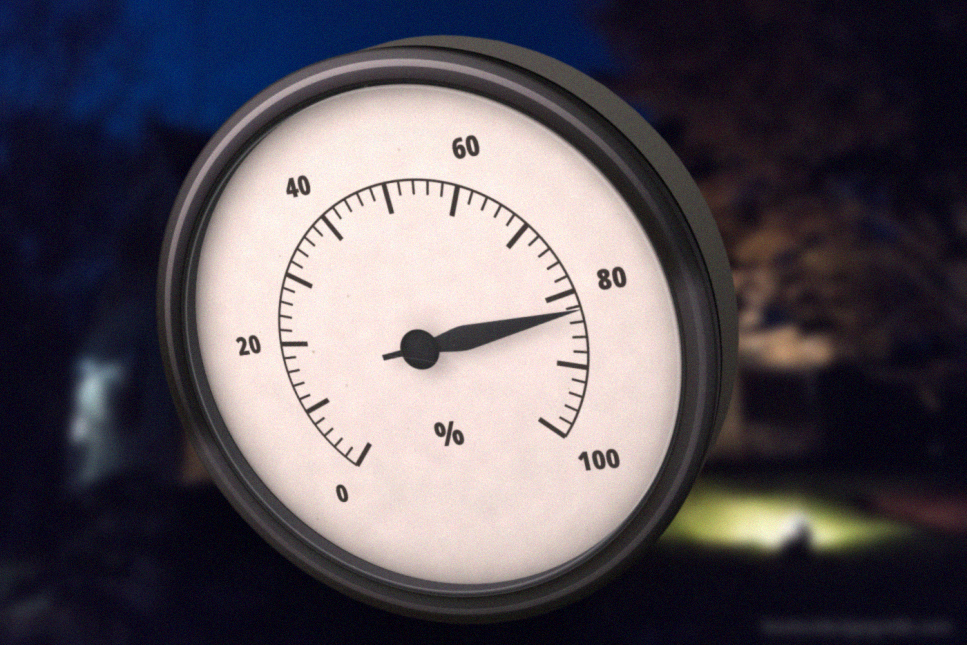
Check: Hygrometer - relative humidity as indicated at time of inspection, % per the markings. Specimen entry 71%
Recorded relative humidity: 82%
